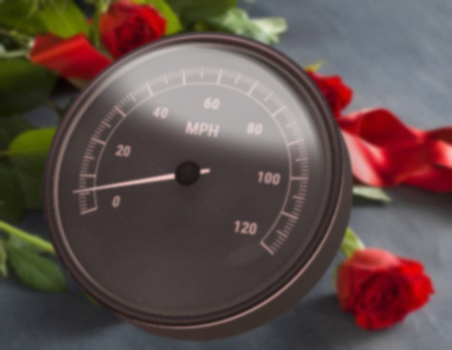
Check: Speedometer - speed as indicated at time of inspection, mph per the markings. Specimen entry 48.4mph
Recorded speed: 5mph
